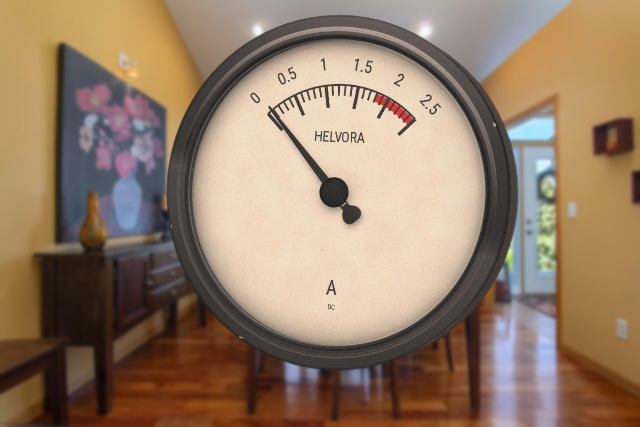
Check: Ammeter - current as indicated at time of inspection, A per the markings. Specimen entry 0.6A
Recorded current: 0.1A
